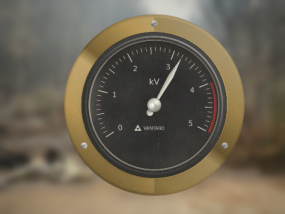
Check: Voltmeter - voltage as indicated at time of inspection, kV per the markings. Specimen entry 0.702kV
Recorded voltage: 3.2kV
